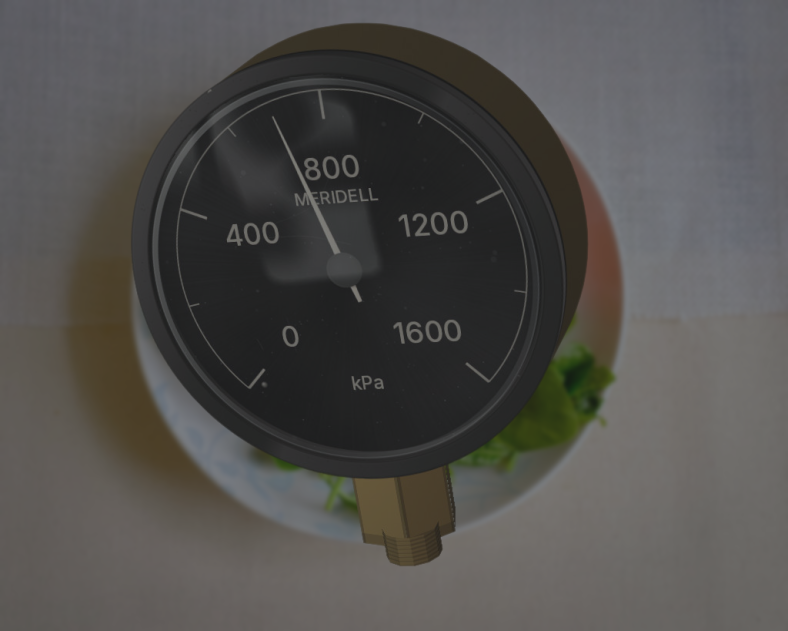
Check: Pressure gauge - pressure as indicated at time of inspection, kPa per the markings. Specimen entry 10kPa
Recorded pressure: 700kPa
